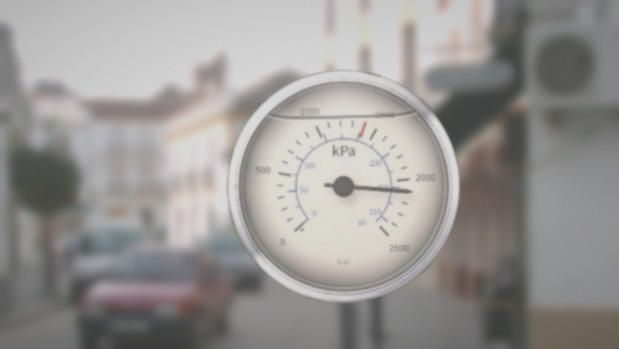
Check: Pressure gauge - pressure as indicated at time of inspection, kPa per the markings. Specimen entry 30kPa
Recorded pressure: 2100kPa
